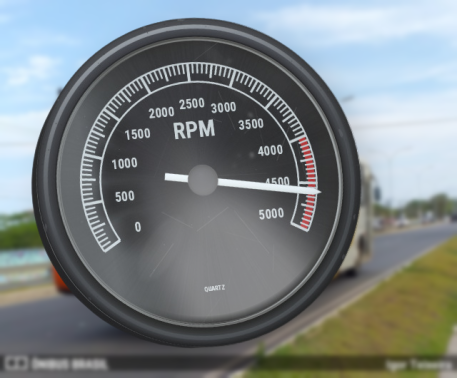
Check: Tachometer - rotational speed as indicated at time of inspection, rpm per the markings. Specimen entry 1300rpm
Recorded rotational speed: 4600rpm
